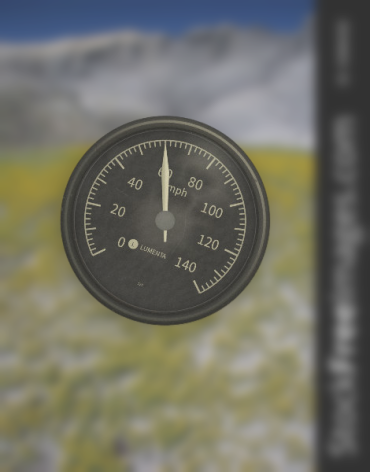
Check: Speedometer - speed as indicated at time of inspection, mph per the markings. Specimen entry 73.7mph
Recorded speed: 60mph
